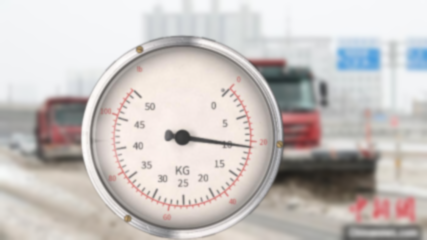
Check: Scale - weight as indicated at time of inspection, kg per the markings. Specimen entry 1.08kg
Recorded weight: 10kg
